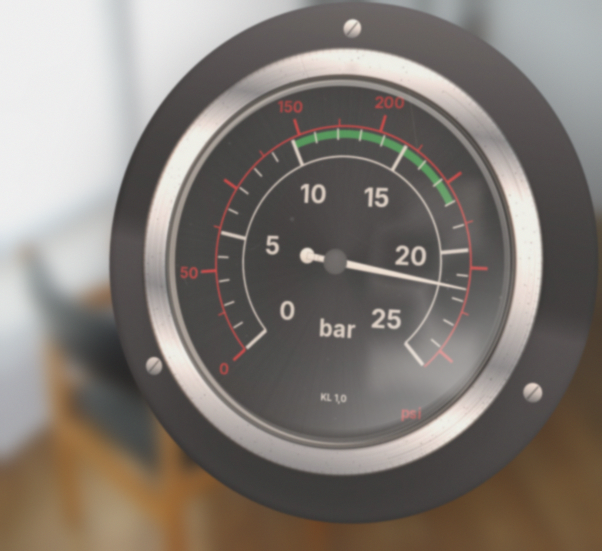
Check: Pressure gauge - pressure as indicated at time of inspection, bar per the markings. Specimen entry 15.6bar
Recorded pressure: 21.5bar
